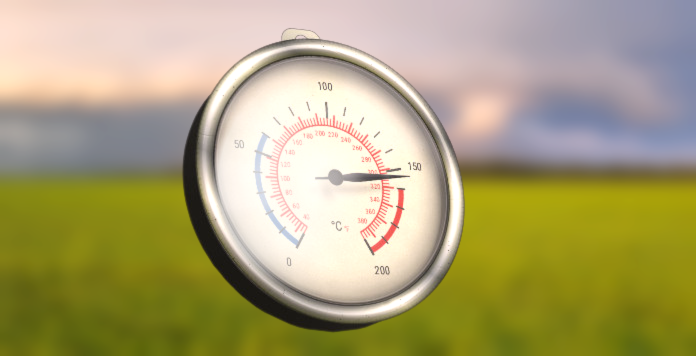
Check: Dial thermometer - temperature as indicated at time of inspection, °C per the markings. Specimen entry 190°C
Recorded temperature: 155°C
